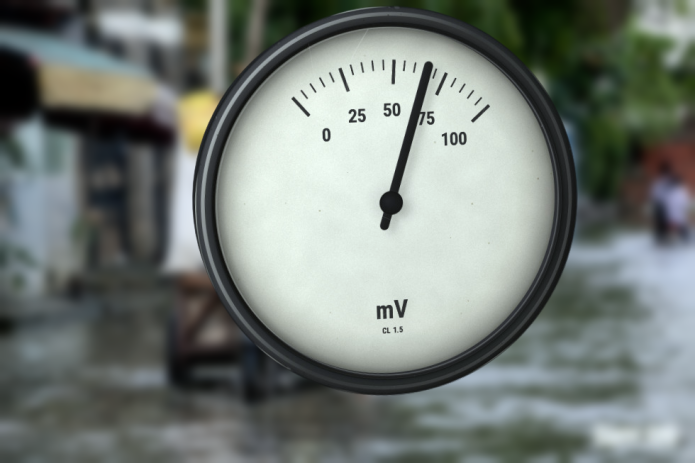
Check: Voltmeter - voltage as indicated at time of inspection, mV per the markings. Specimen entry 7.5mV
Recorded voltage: 65mV
